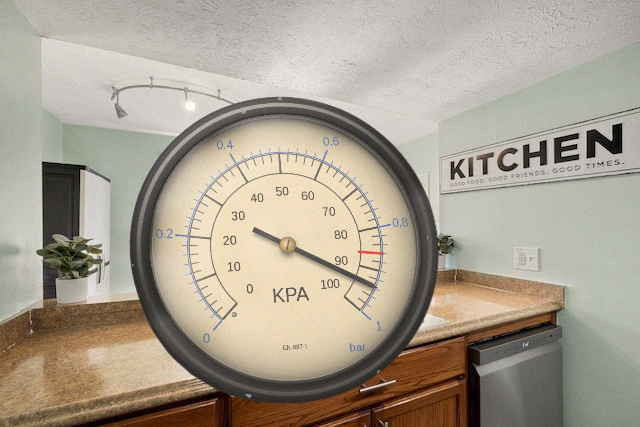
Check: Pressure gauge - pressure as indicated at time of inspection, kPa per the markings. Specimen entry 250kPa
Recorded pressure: 94kPa
